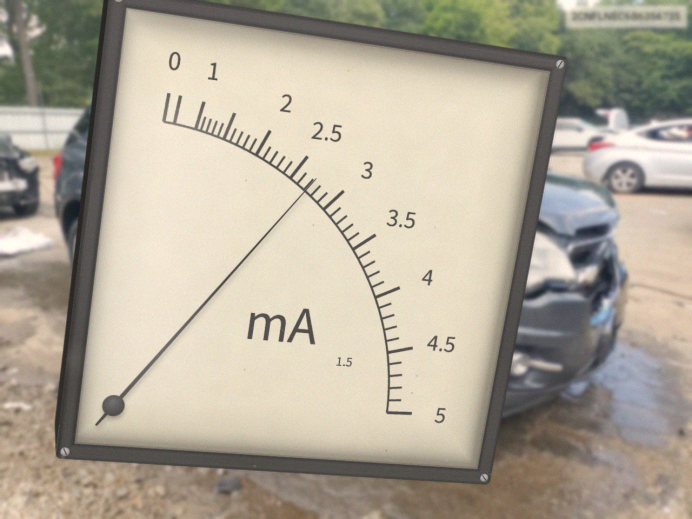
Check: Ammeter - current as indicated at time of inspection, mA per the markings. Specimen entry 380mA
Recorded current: 2.7mA
